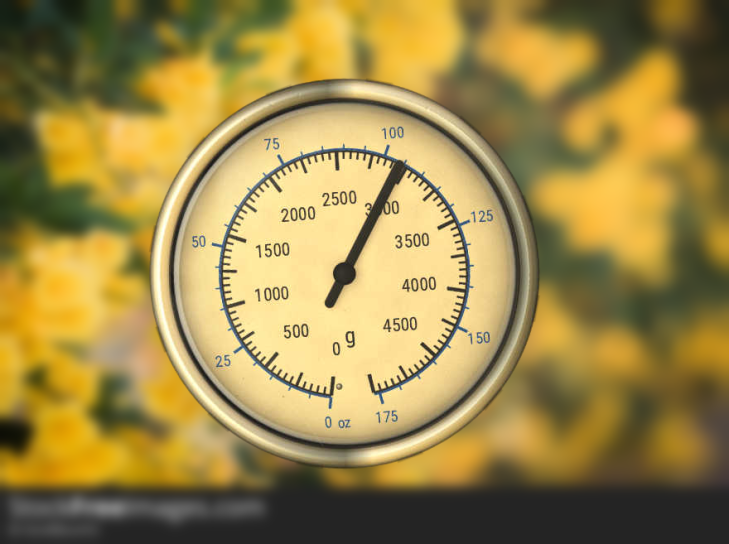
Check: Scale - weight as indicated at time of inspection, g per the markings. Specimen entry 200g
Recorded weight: 2950g
